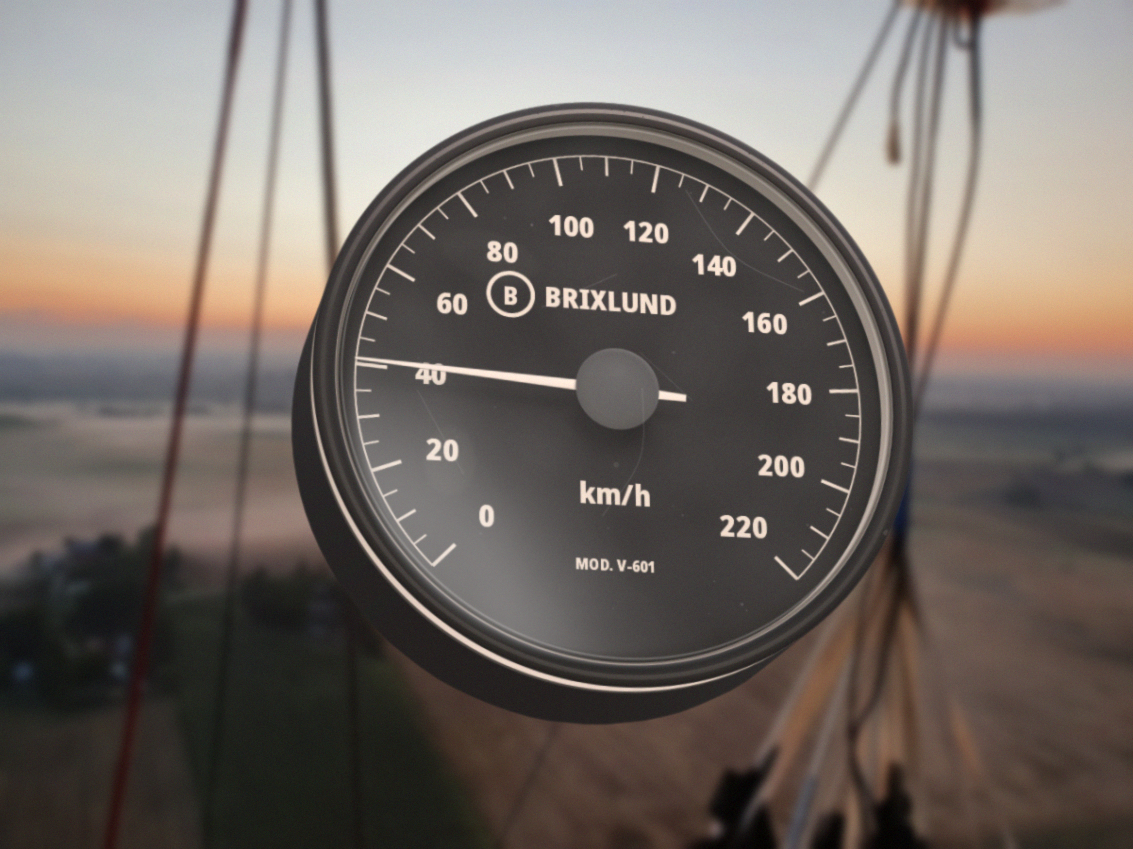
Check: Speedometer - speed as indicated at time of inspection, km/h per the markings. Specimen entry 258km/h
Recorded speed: 40km/h
